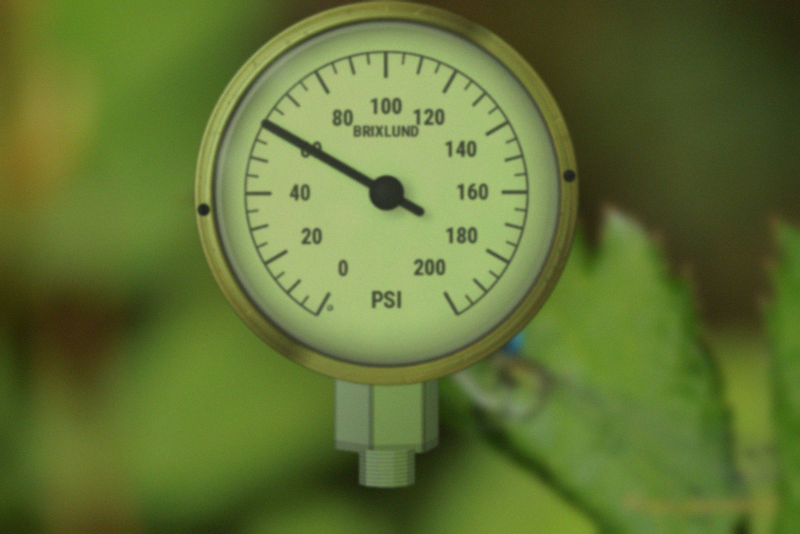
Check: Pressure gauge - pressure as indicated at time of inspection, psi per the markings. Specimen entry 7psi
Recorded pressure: 60psi
